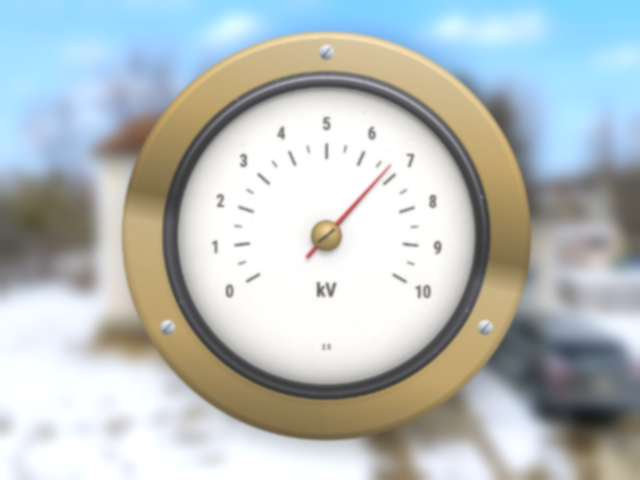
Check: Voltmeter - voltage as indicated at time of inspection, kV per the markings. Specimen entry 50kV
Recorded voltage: 6.75kV
